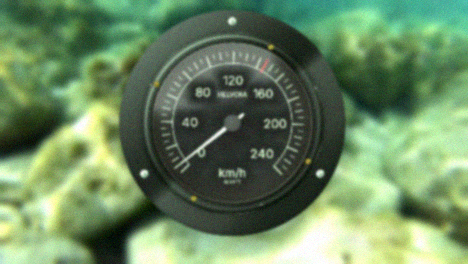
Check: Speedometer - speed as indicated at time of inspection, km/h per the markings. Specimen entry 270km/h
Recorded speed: 5km/h
